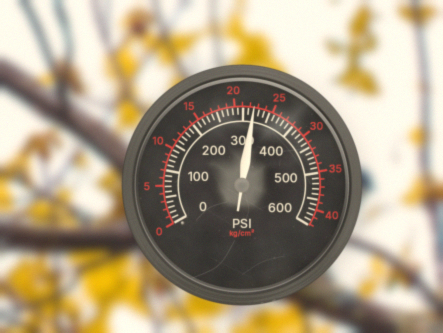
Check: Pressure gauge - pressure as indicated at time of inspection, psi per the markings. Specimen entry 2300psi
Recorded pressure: 320psi
